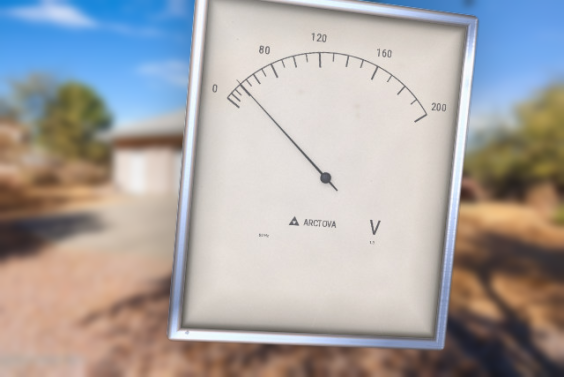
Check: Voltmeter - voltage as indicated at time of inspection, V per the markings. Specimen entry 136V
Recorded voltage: 40V
